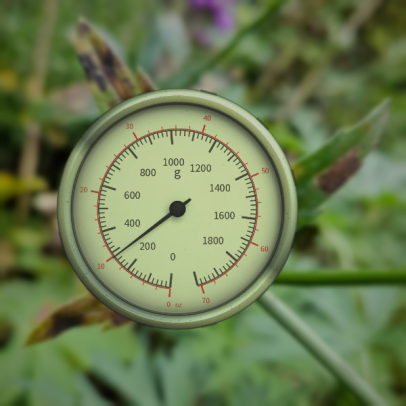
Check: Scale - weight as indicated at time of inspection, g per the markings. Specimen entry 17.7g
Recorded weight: 280g
